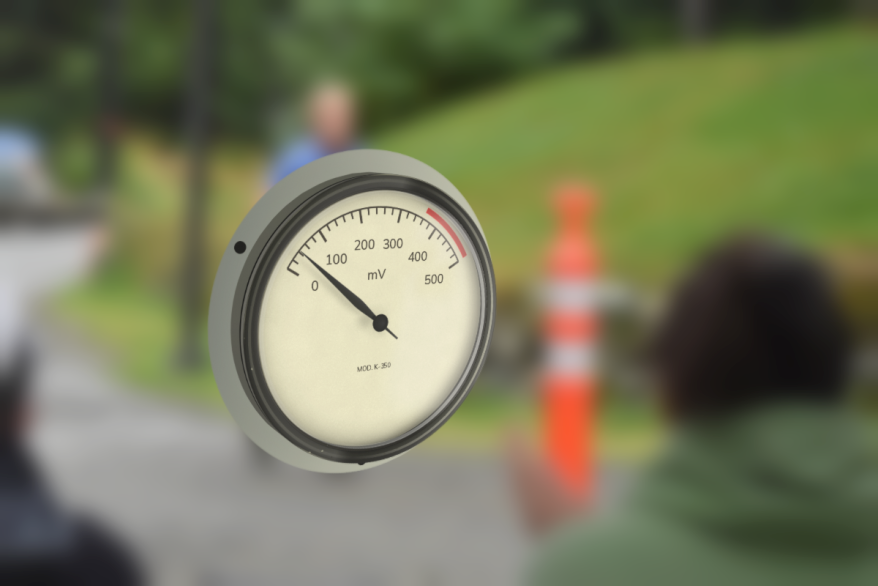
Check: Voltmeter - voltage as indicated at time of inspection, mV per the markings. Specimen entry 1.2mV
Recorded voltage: 40mV
